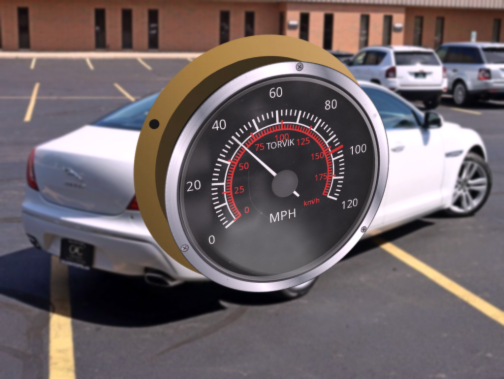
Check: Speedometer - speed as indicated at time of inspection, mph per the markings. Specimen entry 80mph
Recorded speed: 40mph
